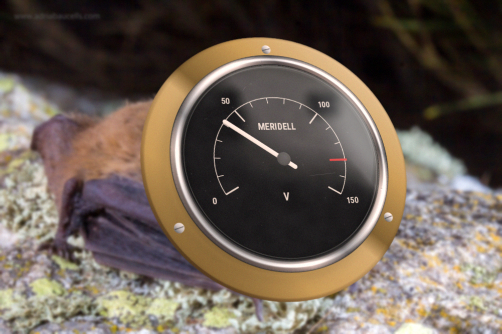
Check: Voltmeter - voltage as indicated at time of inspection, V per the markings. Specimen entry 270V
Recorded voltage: 40V
